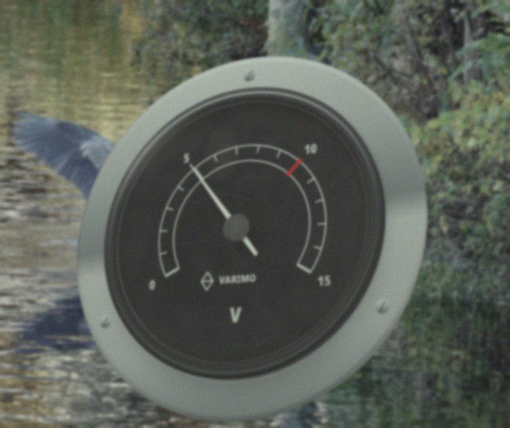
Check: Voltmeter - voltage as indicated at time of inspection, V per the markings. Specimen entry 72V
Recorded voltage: 5V
